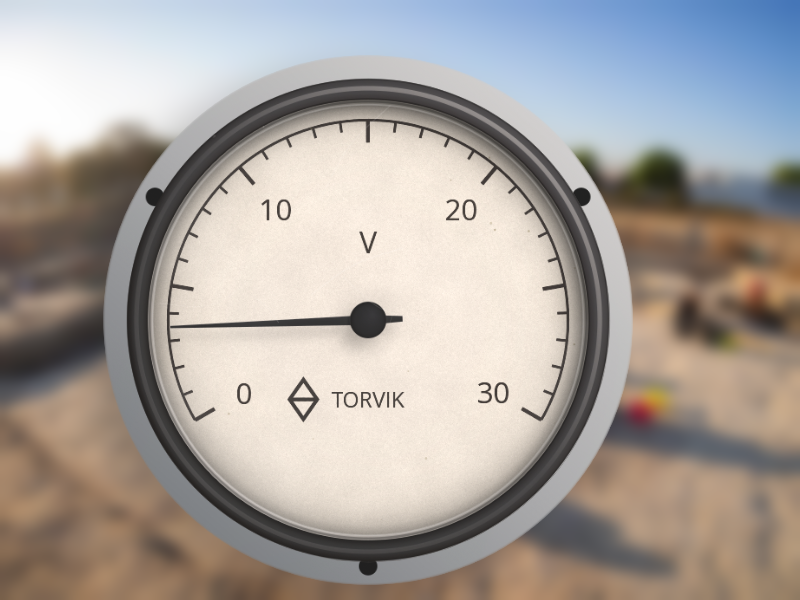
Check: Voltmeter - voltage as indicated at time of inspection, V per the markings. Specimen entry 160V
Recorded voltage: 3.5V
